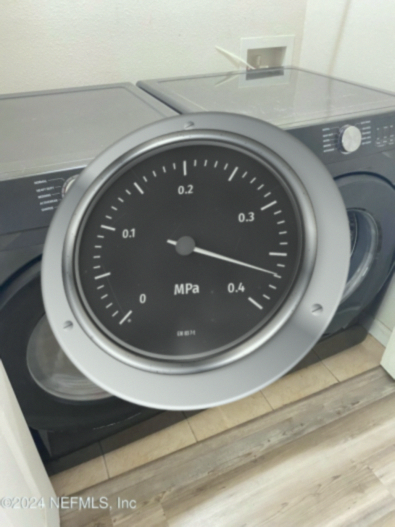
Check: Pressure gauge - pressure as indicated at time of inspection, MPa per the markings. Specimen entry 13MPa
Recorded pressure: 0.37MPa
